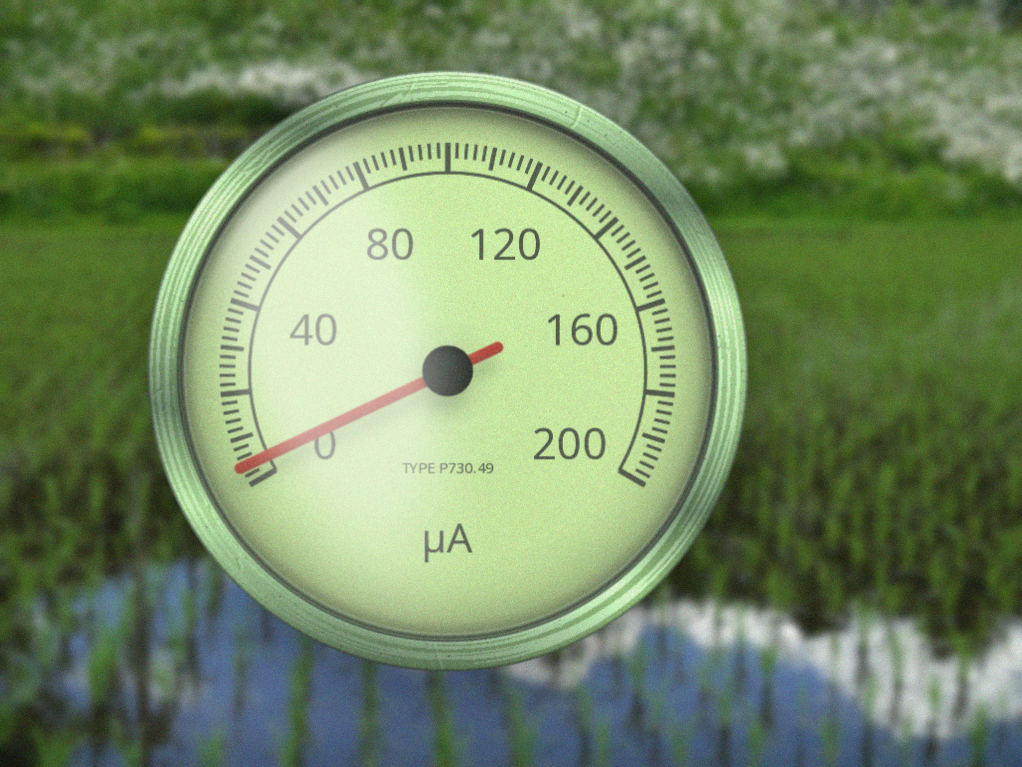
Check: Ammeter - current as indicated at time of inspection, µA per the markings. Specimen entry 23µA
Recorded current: 4µA
